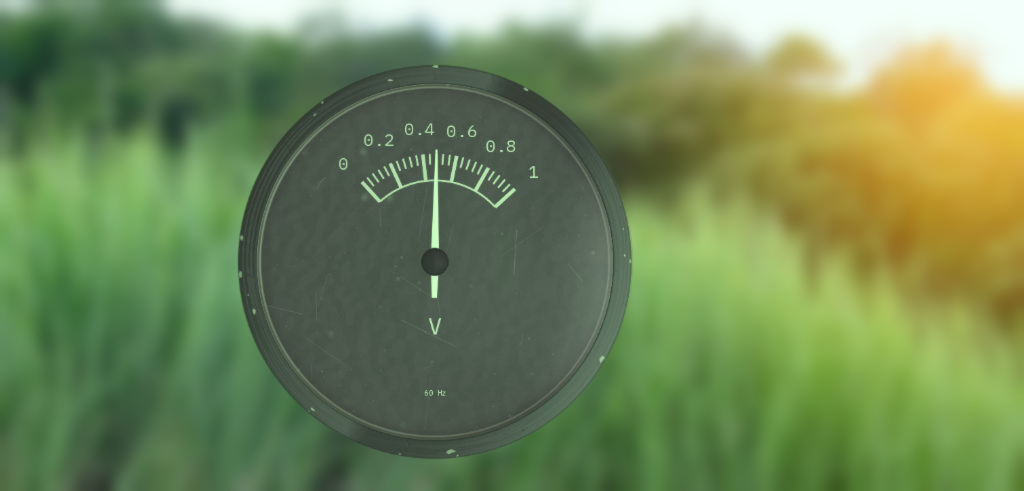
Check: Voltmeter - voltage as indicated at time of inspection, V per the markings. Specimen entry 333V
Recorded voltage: 0.48V
